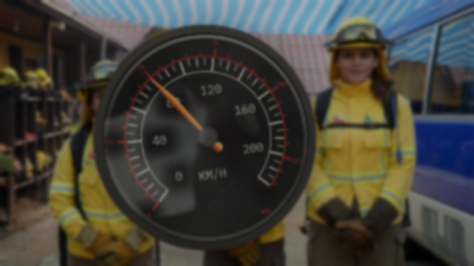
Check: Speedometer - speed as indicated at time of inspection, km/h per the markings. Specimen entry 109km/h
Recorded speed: 80km/h
